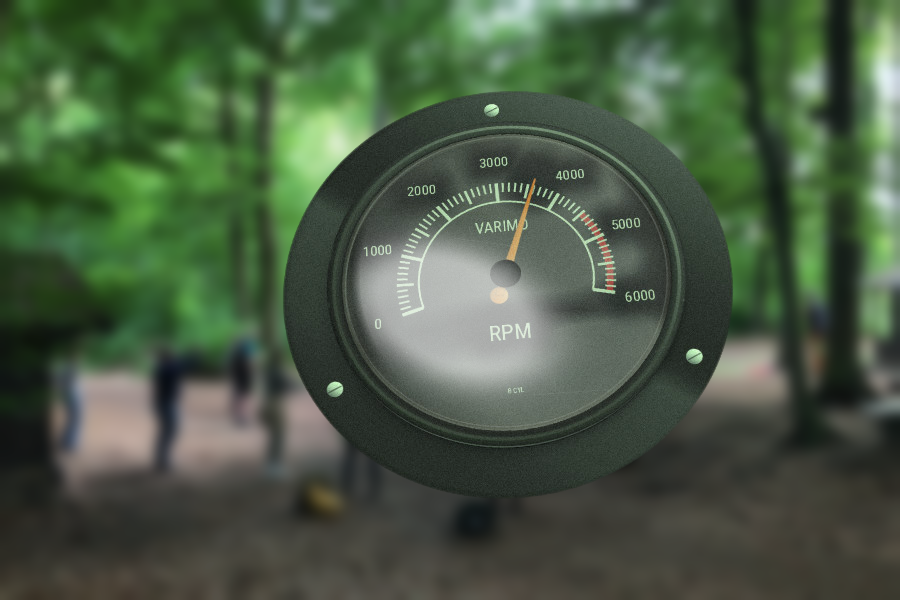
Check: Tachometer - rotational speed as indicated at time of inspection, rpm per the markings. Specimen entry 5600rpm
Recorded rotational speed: 3600rpm
